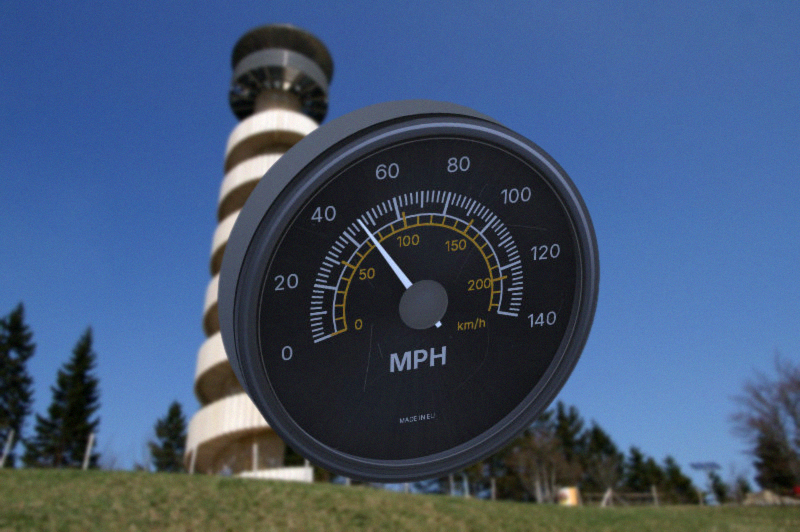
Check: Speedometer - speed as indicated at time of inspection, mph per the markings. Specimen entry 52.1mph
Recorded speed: 46mph
